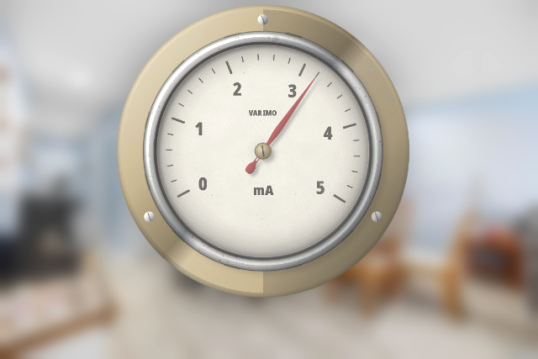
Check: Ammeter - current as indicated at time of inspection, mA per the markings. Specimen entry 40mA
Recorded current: 3.2mA
